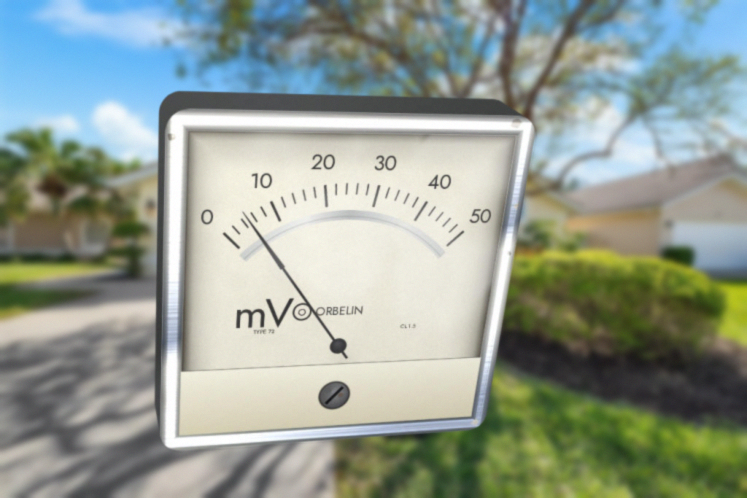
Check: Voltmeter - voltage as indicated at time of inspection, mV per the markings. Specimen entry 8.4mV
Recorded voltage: 5mV
